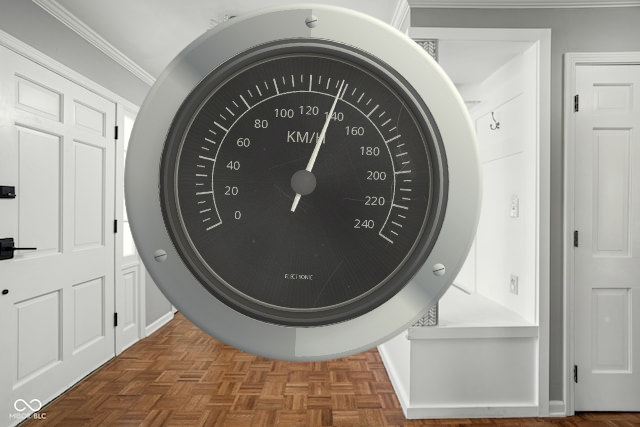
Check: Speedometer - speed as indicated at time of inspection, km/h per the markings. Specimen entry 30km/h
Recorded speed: 137.5km/h
